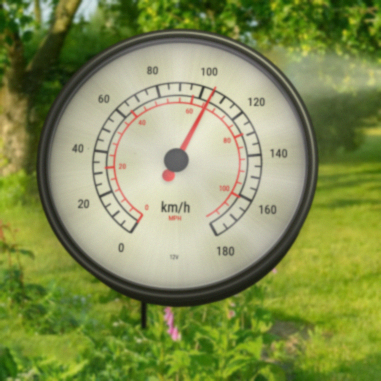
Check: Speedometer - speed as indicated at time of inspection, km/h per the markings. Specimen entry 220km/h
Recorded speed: 105km/h
